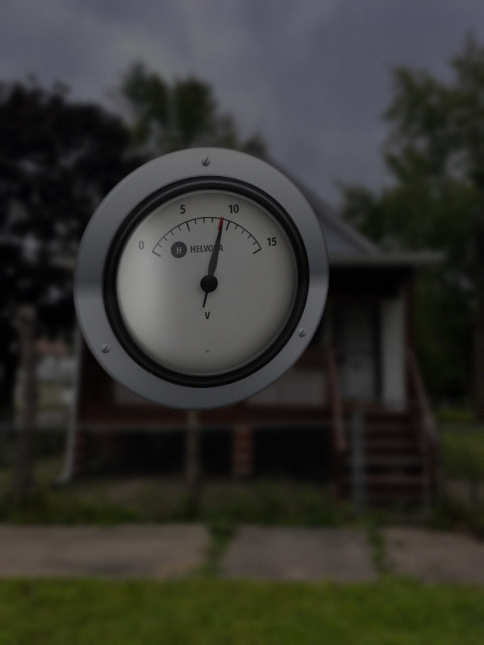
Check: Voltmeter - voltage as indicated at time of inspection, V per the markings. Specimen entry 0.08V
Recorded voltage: 9V
